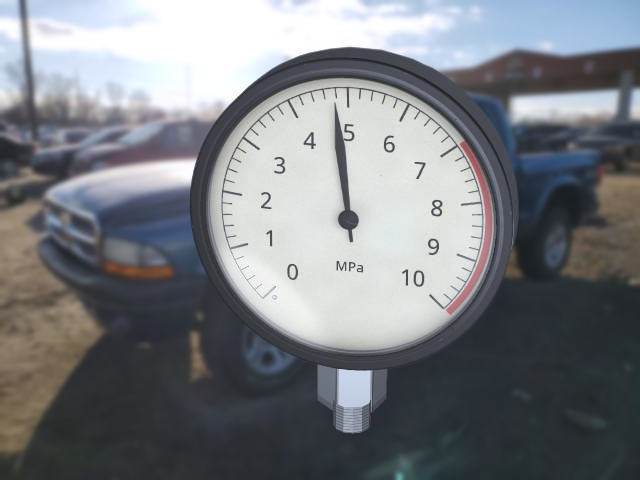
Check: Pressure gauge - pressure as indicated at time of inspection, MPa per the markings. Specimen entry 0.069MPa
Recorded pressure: 4.8MPa
